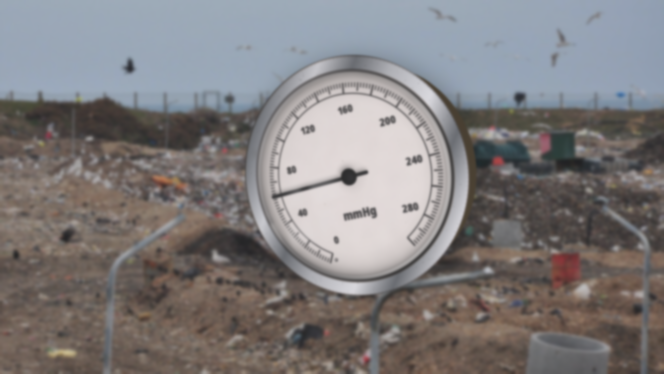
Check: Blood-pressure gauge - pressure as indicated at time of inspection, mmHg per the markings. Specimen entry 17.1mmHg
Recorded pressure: 60mmHg
